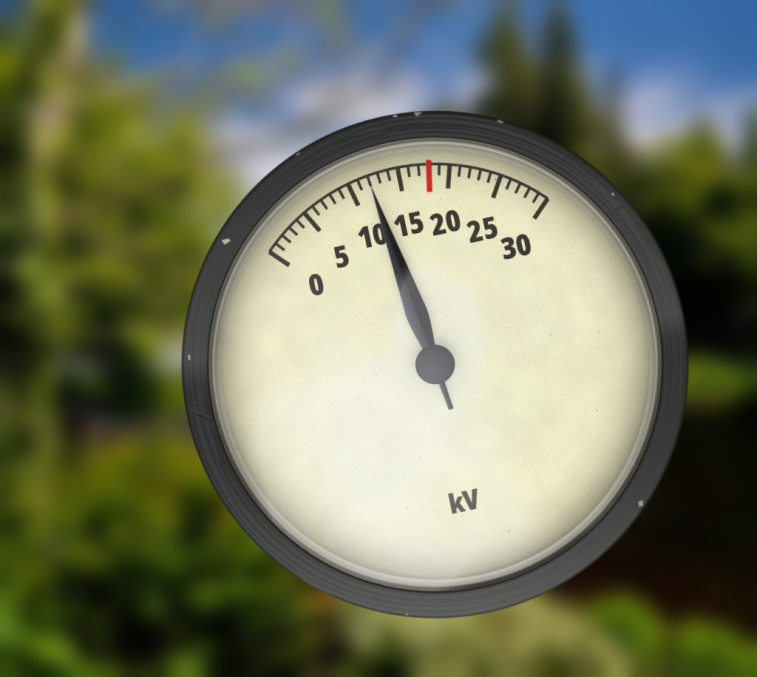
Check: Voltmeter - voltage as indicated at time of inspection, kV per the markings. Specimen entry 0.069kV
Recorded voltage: 12kV
